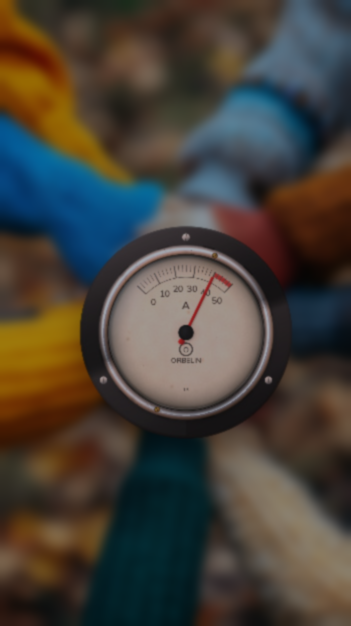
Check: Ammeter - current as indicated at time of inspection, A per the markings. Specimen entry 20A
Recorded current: 40A
